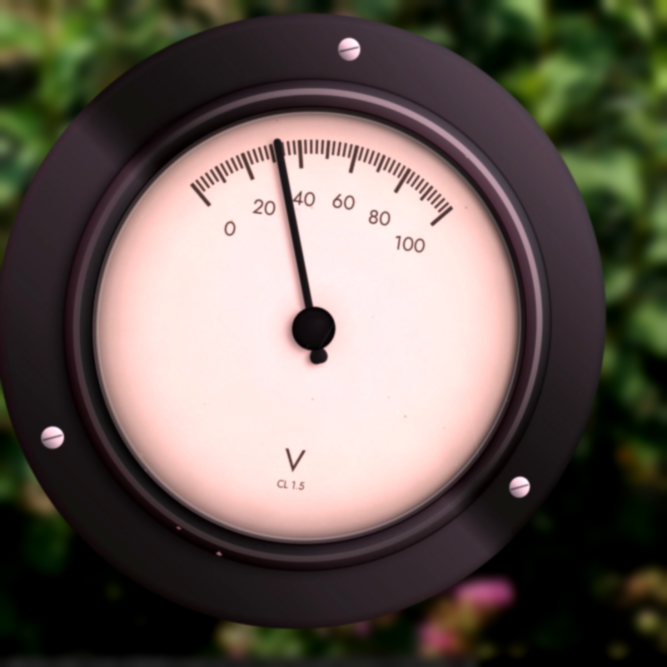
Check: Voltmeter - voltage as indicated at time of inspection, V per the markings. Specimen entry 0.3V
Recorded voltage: 32V
